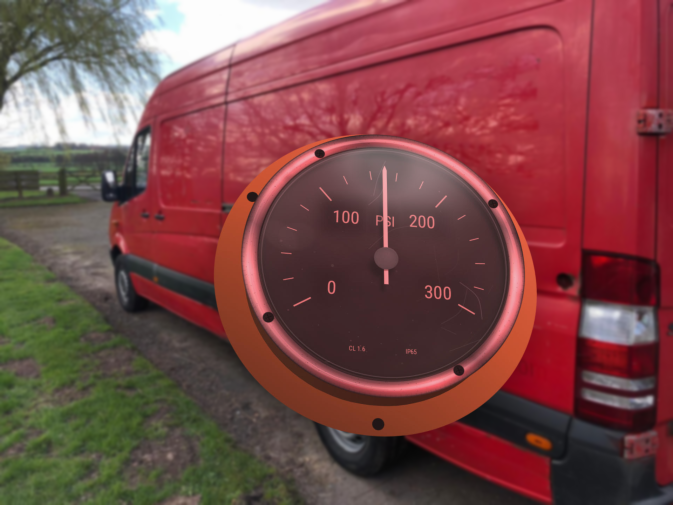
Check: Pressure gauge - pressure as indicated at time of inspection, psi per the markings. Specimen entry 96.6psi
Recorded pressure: 150psi
